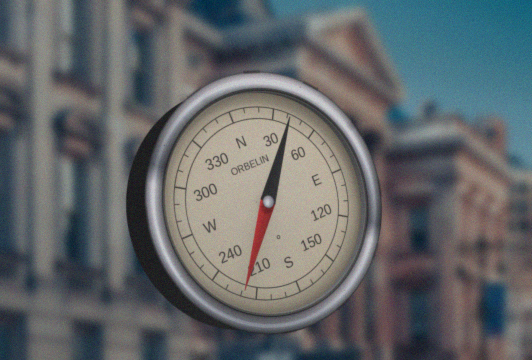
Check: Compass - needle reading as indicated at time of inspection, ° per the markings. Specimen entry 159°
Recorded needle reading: 220°
